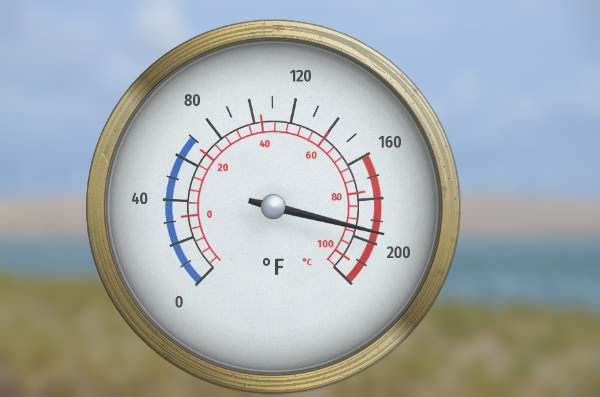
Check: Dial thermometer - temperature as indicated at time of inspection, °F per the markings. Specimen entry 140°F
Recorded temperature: 195°F
